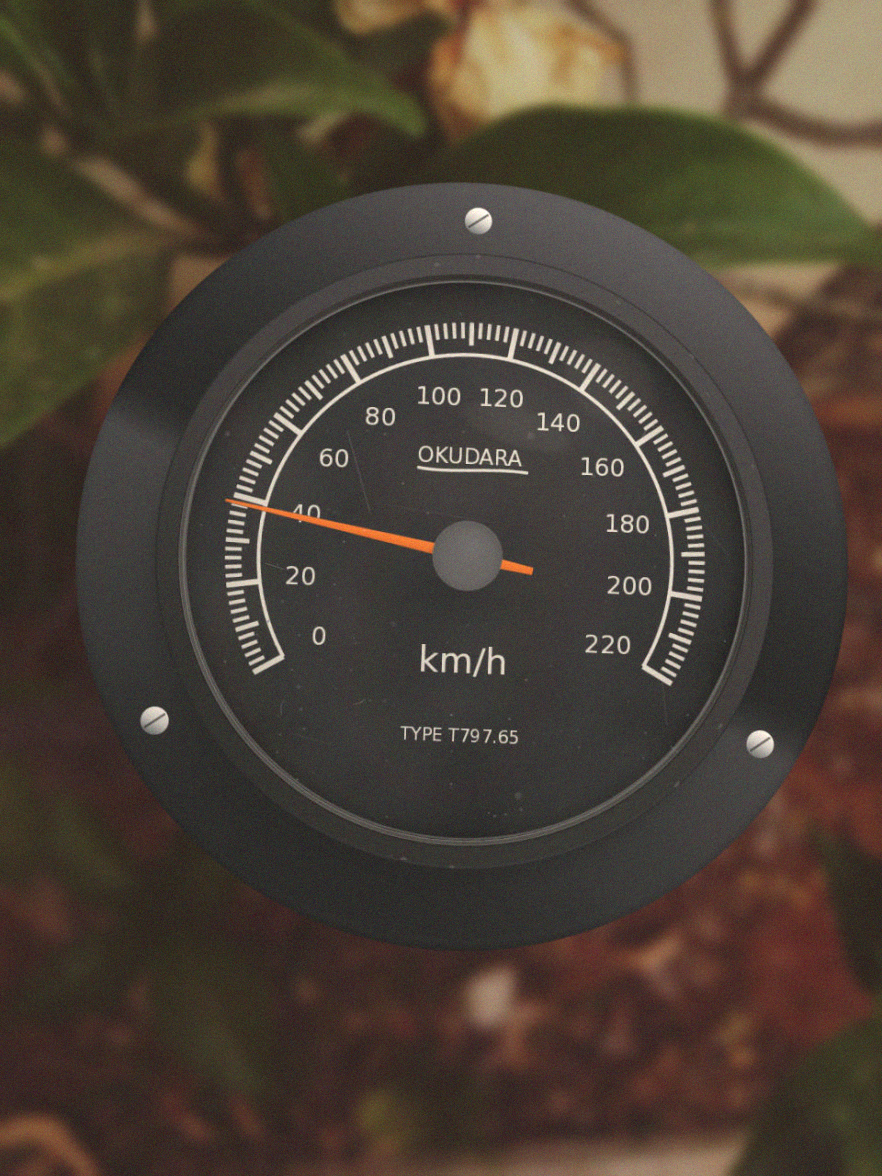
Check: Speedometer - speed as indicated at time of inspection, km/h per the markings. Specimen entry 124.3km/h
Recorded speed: 38km/h
